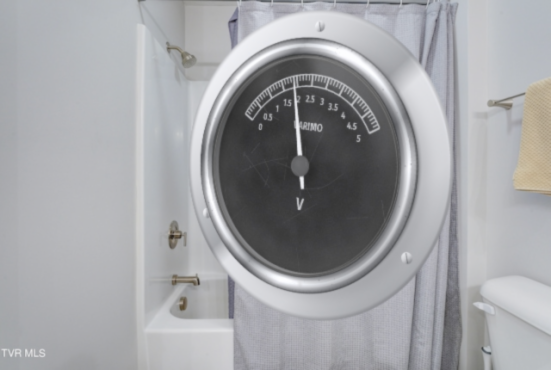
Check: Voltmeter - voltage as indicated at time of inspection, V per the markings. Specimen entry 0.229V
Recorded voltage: 2V
